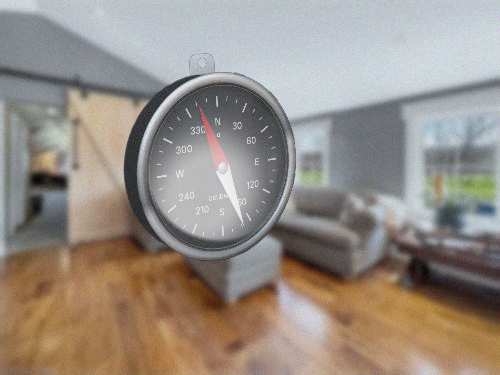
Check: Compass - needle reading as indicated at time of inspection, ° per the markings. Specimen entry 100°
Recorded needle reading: 340°
